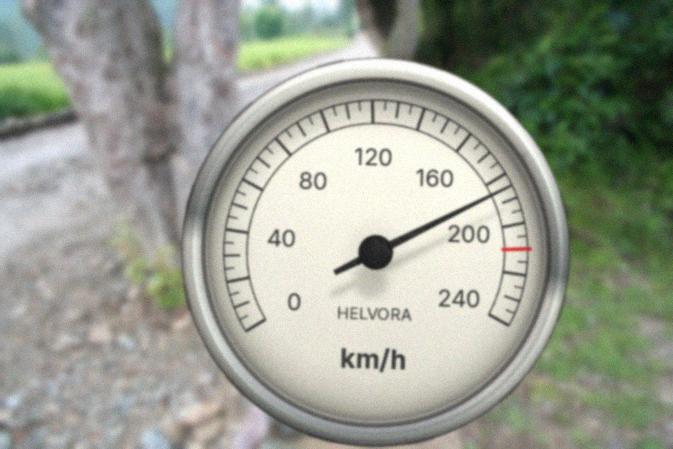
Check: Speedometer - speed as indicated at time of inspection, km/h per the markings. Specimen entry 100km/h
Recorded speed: 185km/h
